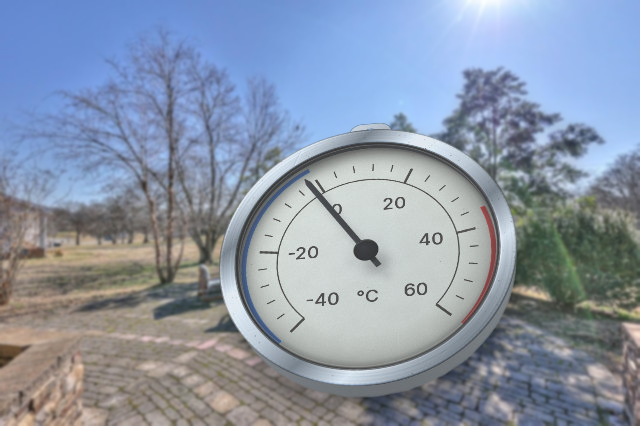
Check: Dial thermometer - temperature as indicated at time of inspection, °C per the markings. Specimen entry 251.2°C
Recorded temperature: -2°C
